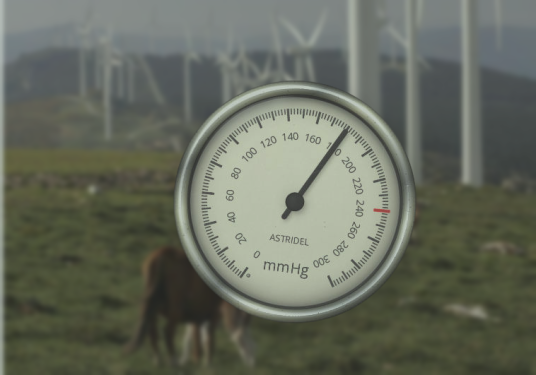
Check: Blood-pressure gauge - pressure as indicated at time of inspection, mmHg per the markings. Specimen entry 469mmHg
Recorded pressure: 180mmHg
